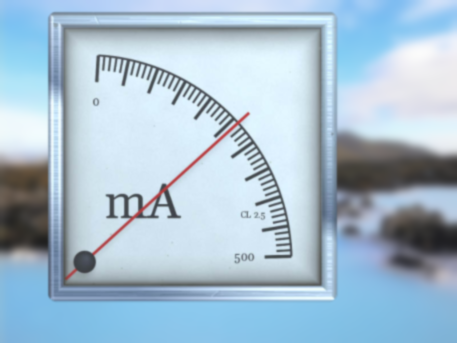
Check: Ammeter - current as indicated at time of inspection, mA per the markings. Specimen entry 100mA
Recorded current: 260mA
